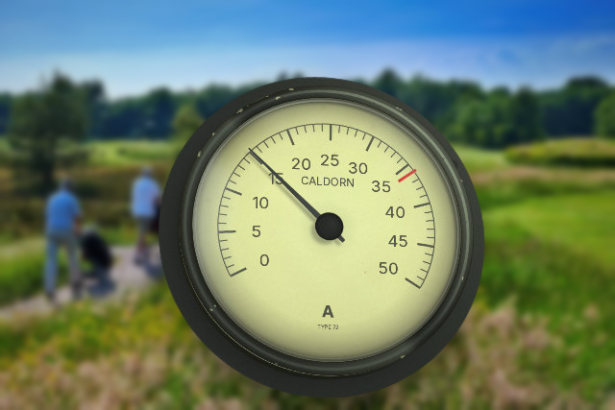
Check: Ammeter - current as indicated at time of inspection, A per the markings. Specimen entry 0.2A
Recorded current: 15A
